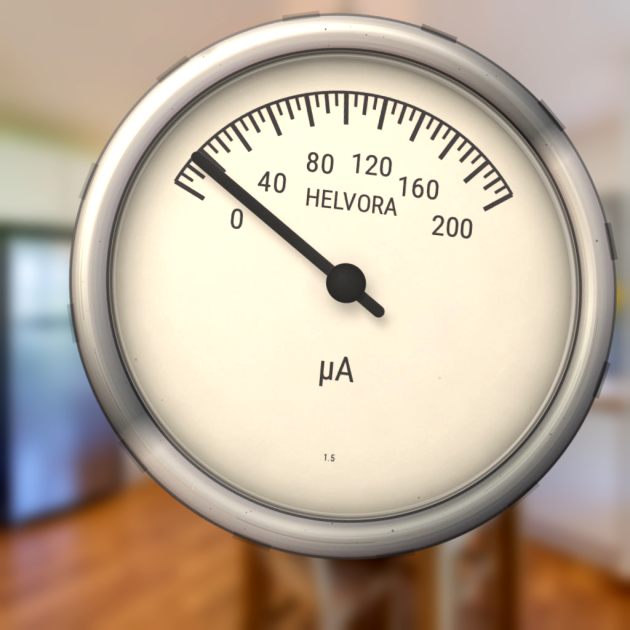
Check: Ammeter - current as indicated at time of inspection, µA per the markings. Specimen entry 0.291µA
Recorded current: 15µA
